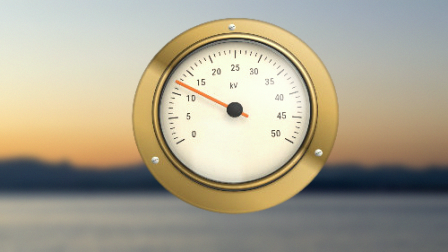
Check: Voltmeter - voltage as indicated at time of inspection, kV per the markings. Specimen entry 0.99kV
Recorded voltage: 12kV
